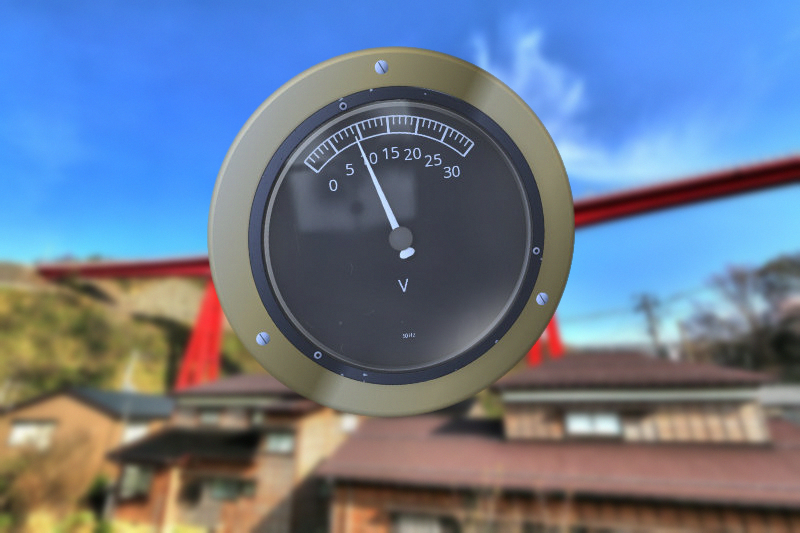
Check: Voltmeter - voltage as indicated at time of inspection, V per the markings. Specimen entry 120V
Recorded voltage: 9V
